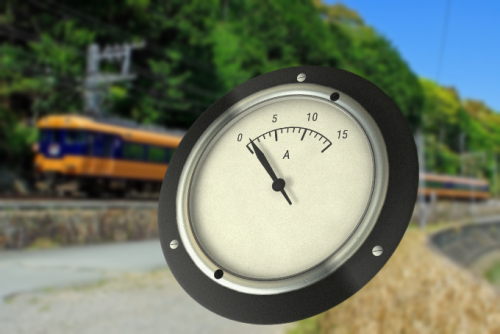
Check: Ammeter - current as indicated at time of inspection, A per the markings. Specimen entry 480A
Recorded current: 1A
